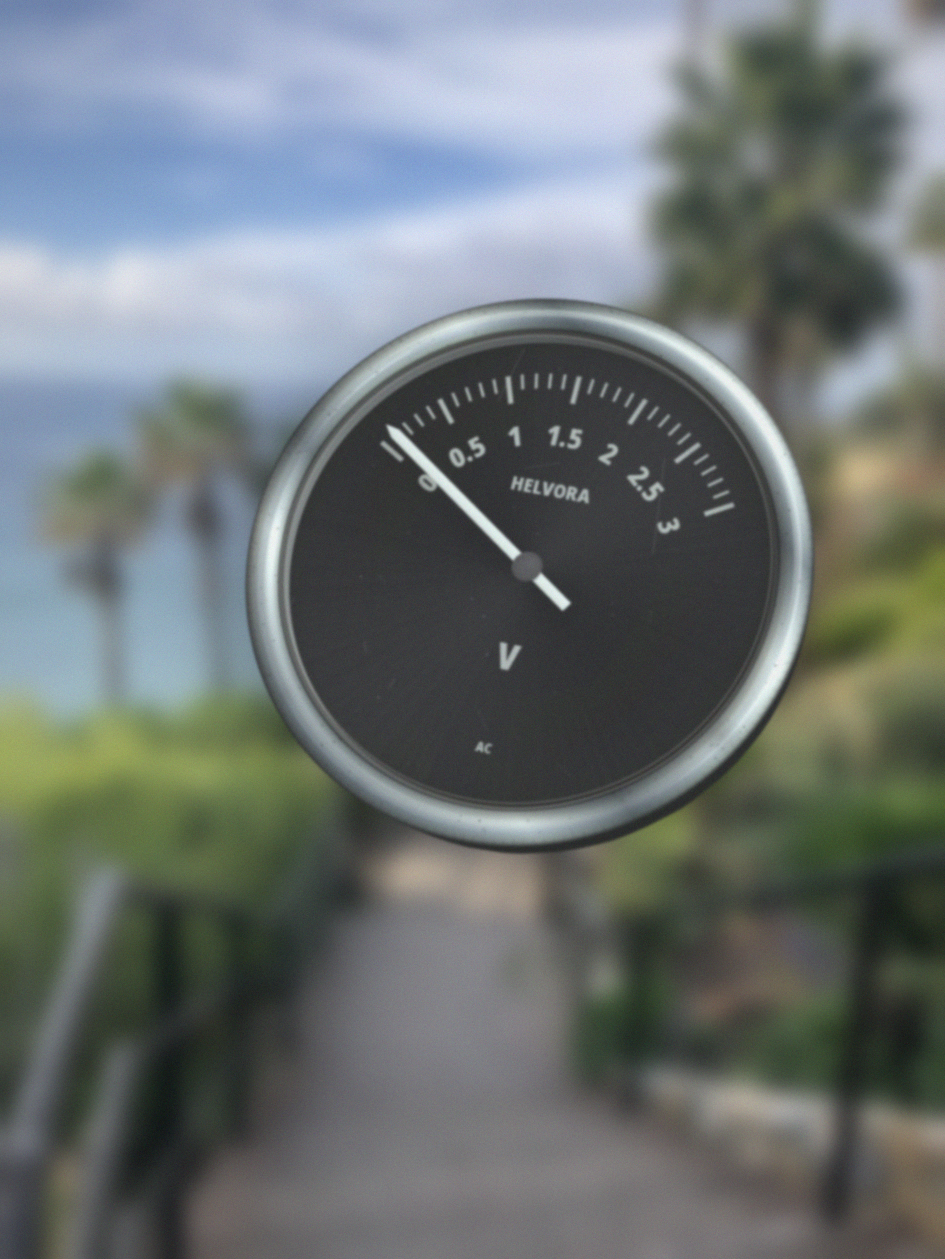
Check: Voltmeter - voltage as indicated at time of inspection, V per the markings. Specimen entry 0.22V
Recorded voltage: 0.1V
